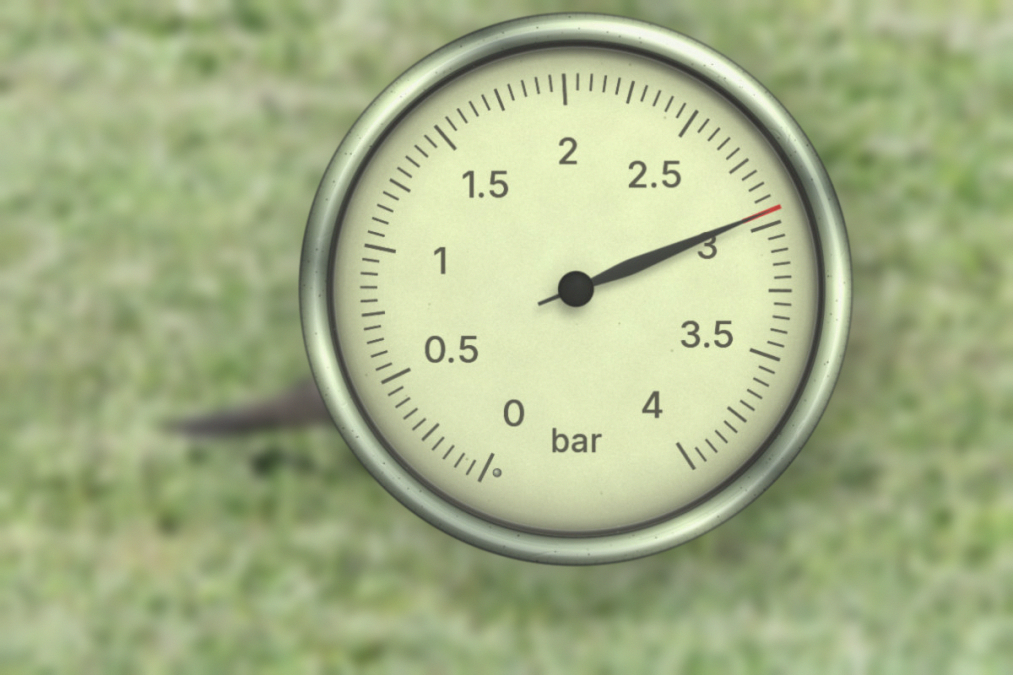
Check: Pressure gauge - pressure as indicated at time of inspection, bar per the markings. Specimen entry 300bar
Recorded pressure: 2.95bar
